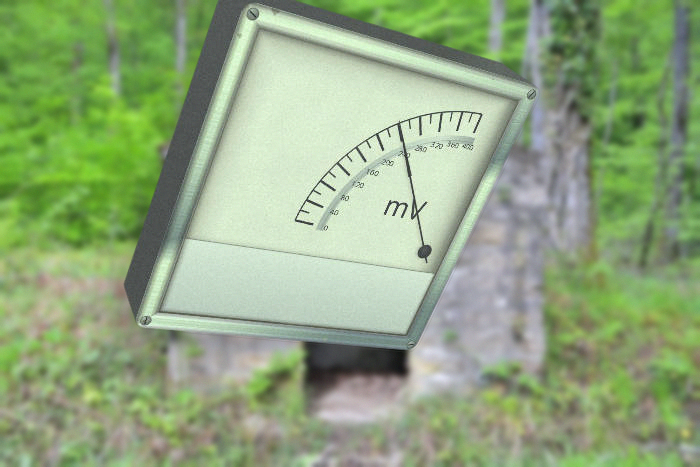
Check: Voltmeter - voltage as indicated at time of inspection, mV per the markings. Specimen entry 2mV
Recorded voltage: 240mV
